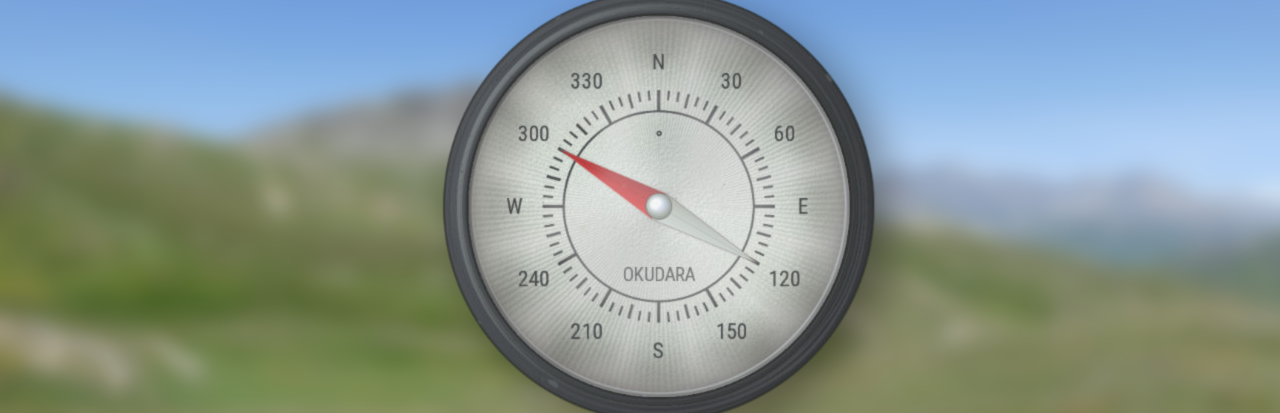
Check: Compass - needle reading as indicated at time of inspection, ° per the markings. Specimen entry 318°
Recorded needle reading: 300°
